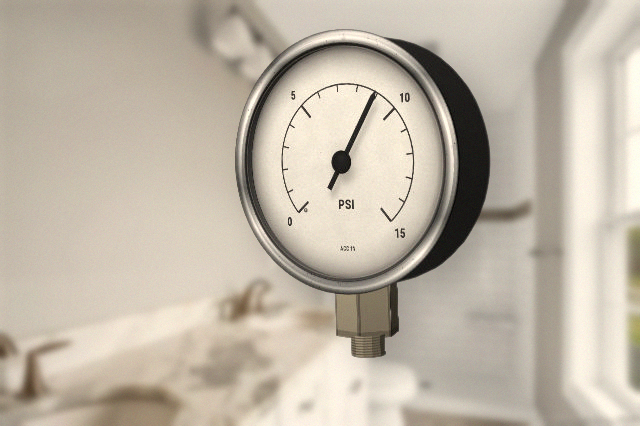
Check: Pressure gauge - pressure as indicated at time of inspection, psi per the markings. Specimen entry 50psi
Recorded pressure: 9psi
